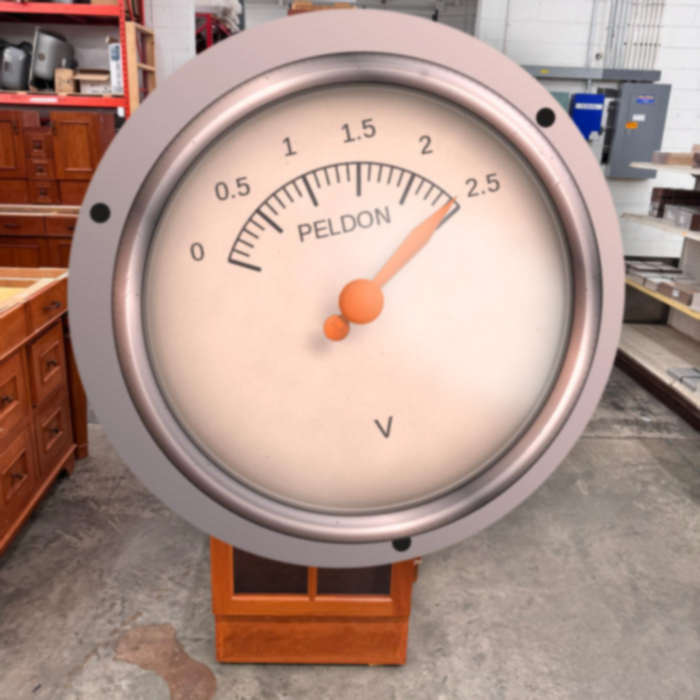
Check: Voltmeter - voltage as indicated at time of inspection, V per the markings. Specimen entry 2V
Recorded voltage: 2.4V
